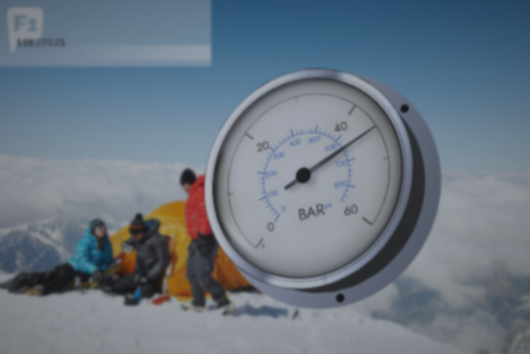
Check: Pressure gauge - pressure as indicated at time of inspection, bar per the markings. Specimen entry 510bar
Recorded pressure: 45bar
